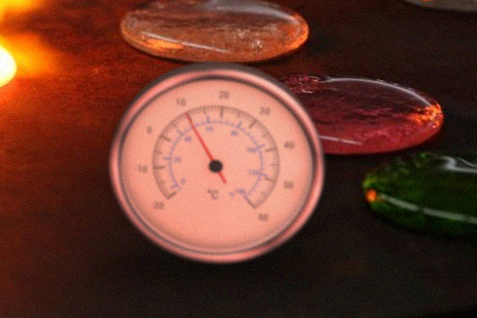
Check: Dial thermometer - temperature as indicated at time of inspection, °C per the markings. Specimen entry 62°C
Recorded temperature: 10°C
